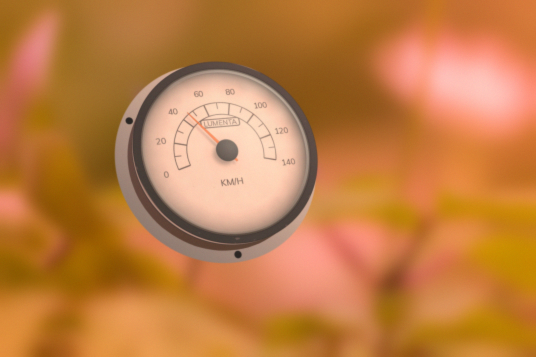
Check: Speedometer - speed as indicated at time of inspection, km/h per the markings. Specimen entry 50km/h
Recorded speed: 45km/h
